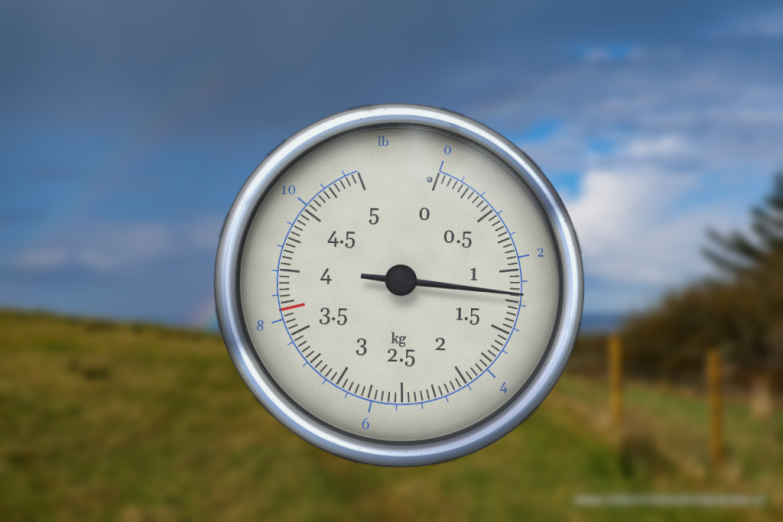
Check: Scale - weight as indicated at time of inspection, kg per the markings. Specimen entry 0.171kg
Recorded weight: 1.2kg
